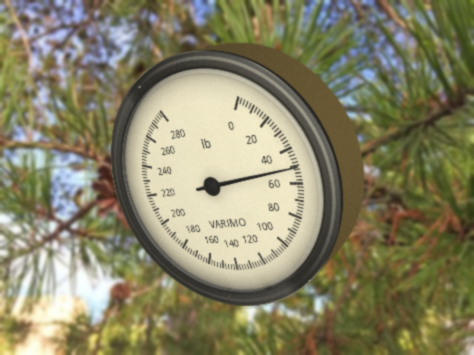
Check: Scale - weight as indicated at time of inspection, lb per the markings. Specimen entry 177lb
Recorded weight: 50lb
